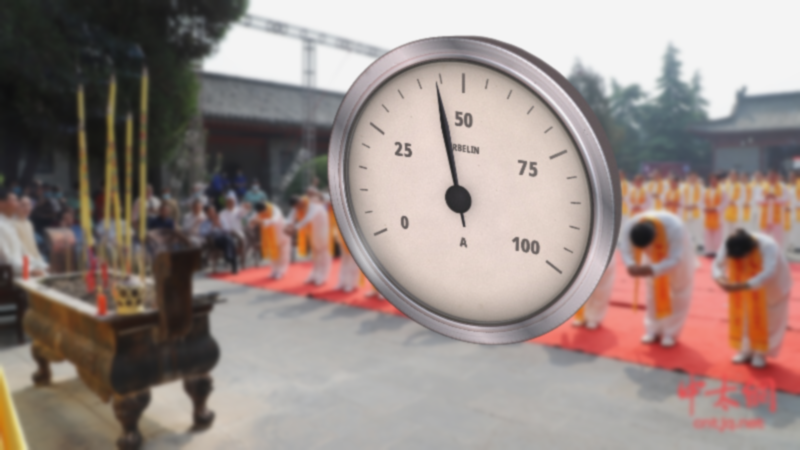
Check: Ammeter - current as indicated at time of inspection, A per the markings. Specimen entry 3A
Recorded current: 45A
